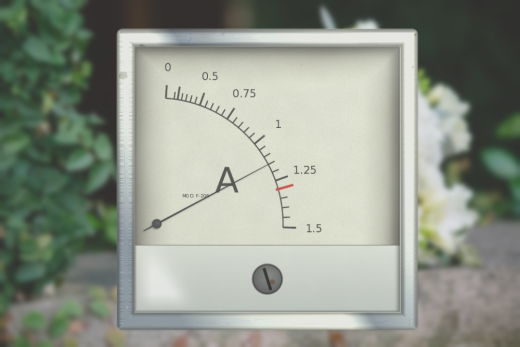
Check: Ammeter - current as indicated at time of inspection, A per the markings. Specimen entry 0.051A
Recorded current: 1.15A
